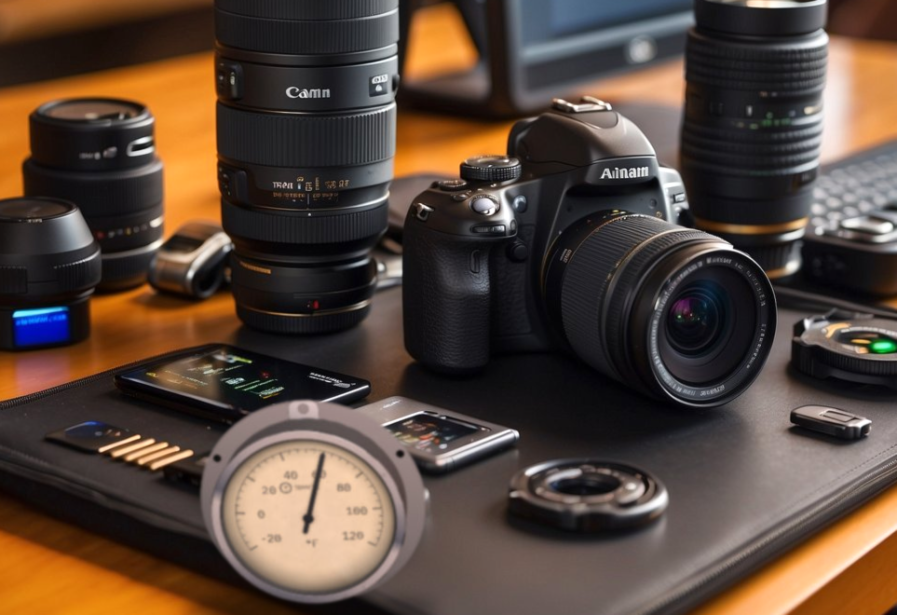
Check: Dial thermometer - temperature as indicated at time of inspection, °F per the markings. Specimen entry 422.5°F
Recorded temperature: 60°F
